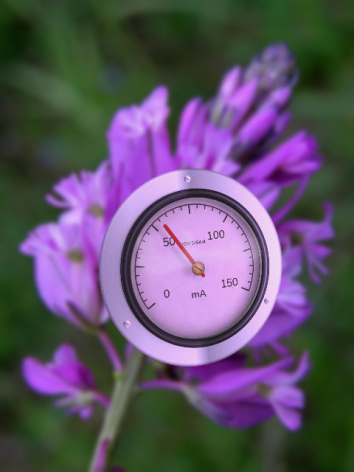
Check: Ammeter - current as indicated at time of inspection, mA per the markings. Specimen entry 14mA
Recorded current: 55mA
